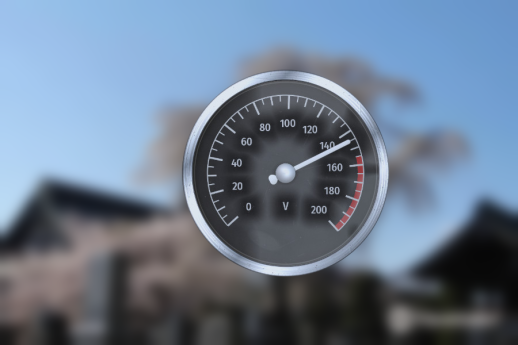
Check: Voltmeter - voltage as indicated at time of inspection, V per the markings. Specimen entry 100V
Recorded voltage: 145V
